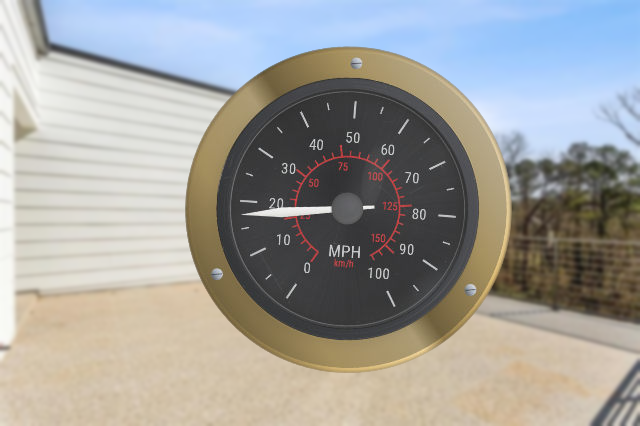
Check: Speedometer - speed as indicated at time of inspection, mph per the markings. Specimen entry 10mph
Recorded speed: 17.5mph
